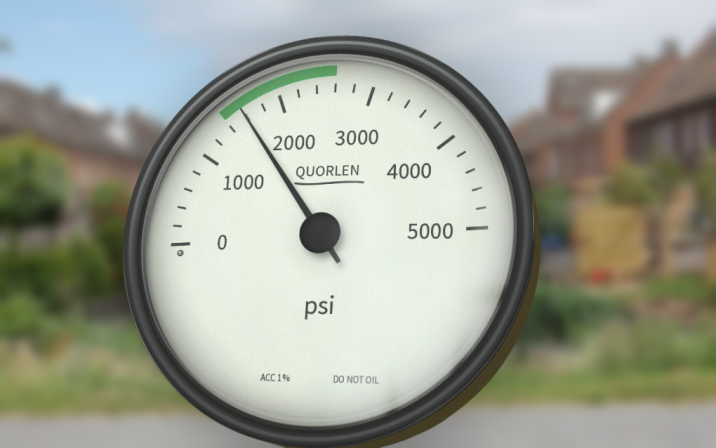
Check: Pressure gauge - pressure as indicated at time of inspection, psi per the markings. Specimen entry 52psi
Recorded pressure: 1600psi
